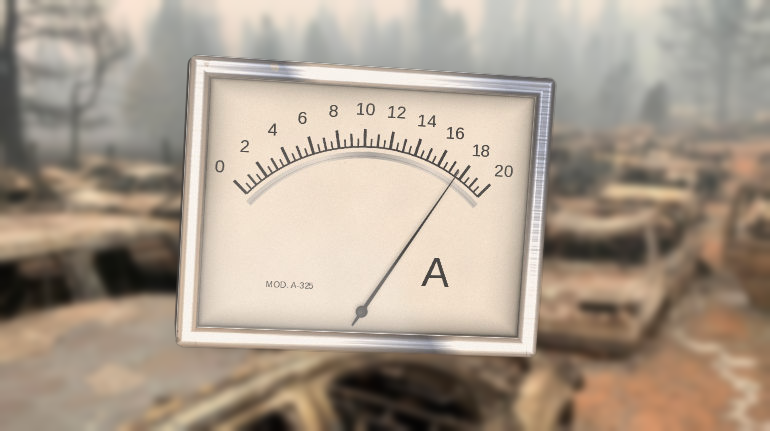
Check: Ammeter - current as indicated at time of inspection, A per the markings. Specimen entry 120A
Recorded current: 17.5A
